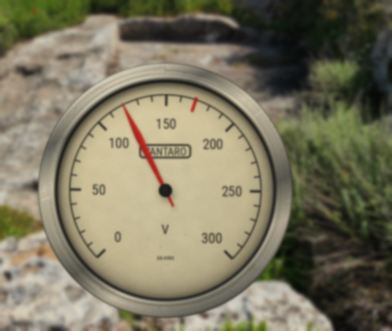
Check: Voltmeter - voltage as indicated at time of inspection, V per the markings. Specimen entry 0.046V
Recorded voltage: 120V
